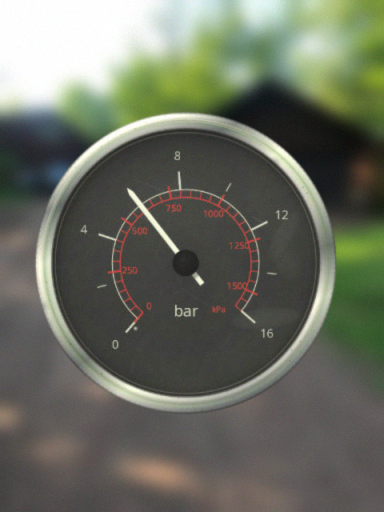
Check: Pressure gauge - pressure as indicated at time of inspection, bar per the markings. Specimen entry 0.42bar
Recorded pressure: 6bar
